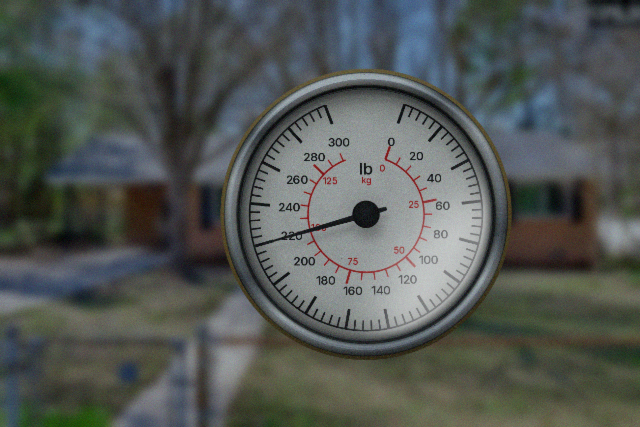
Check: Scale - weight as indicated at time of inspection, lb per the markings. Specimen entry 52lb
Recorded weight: 220lb
